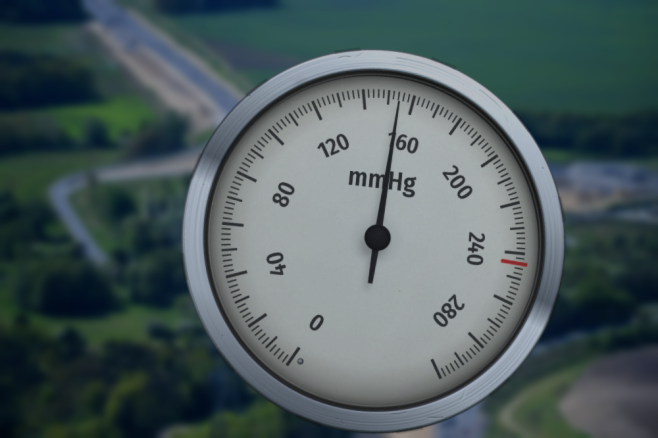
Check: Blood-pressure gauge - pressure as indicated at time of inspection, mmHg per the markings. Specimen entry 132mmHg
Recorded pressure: 154mmHg
